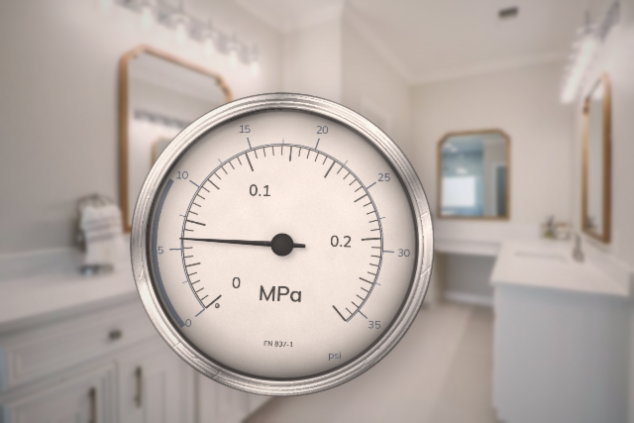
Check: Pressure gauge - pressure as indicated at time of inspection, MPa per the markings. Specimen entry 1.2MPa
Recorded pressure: 0.04MPa
